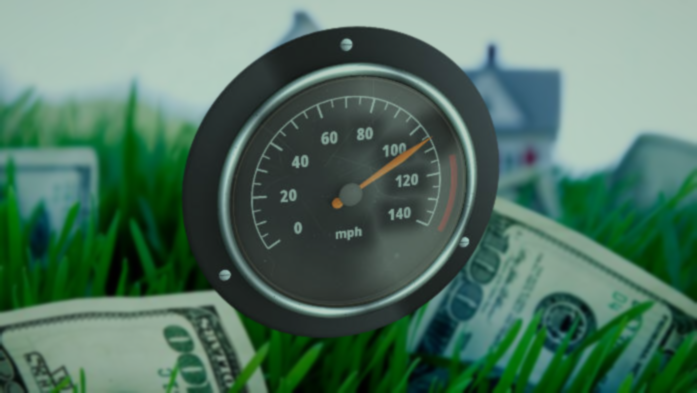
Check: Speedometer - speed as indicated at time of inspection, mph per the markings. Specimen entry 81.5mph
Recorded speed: 105mph
